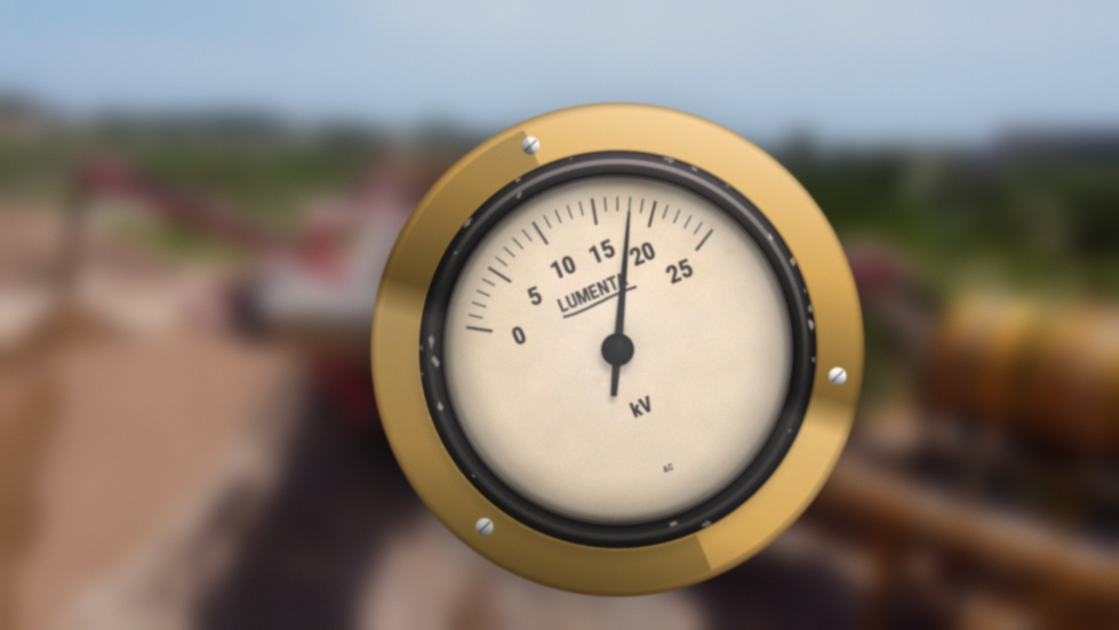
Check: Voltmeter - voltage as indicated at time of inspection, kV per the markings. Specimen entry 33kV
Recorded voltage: 18kV
